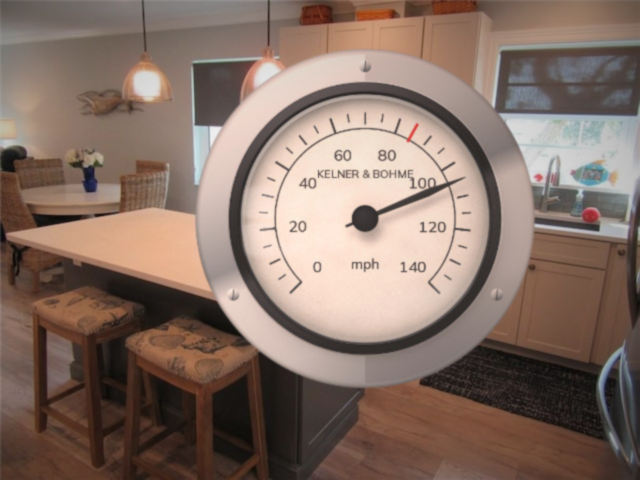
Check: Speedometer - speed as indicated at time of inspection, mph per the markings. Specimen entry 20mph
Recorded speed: 105mph
